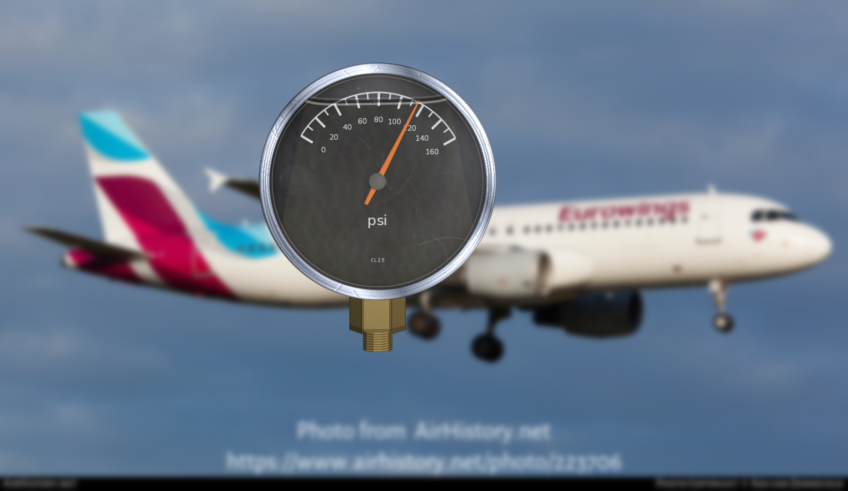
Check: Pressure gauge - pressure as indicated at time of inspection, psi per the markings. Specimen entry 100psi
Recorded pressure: 115psi
